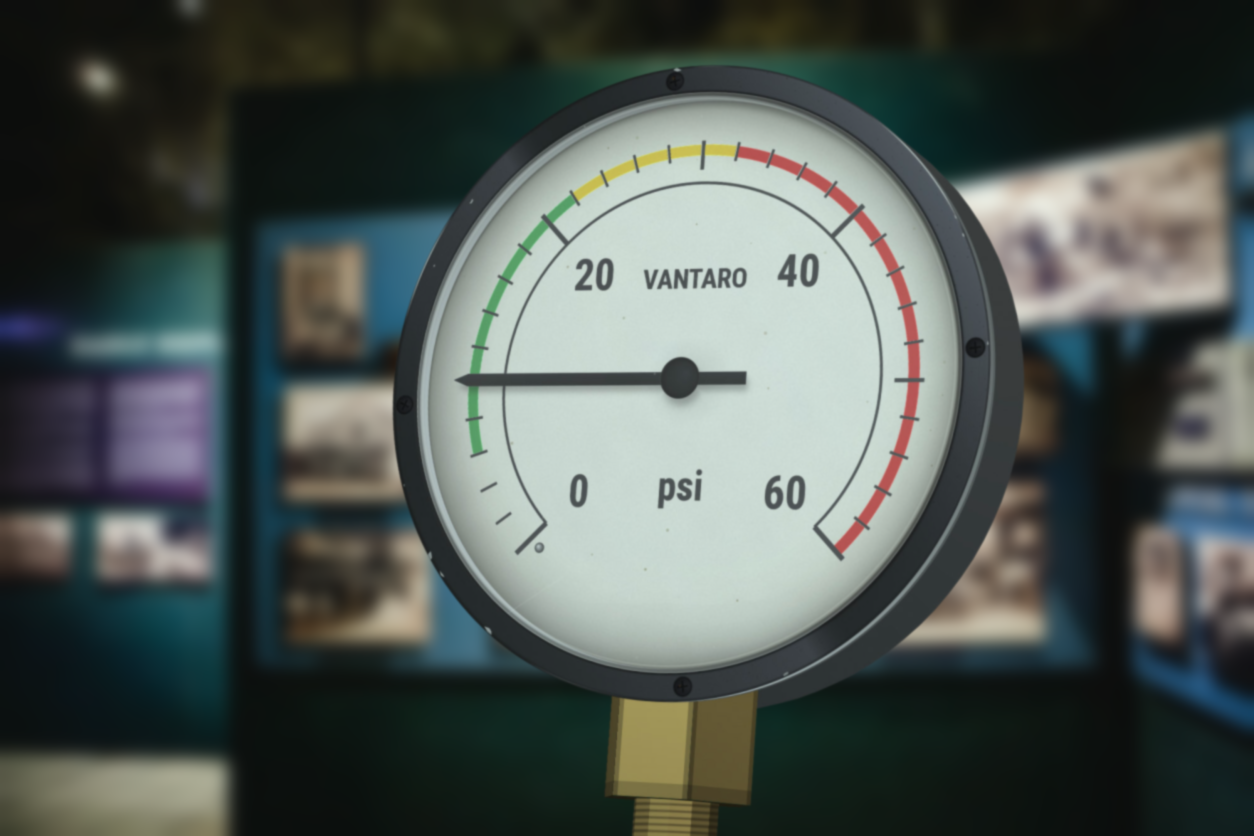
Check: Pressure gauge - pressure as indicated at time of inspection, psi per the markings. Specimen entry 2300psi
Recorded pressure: 10psi
